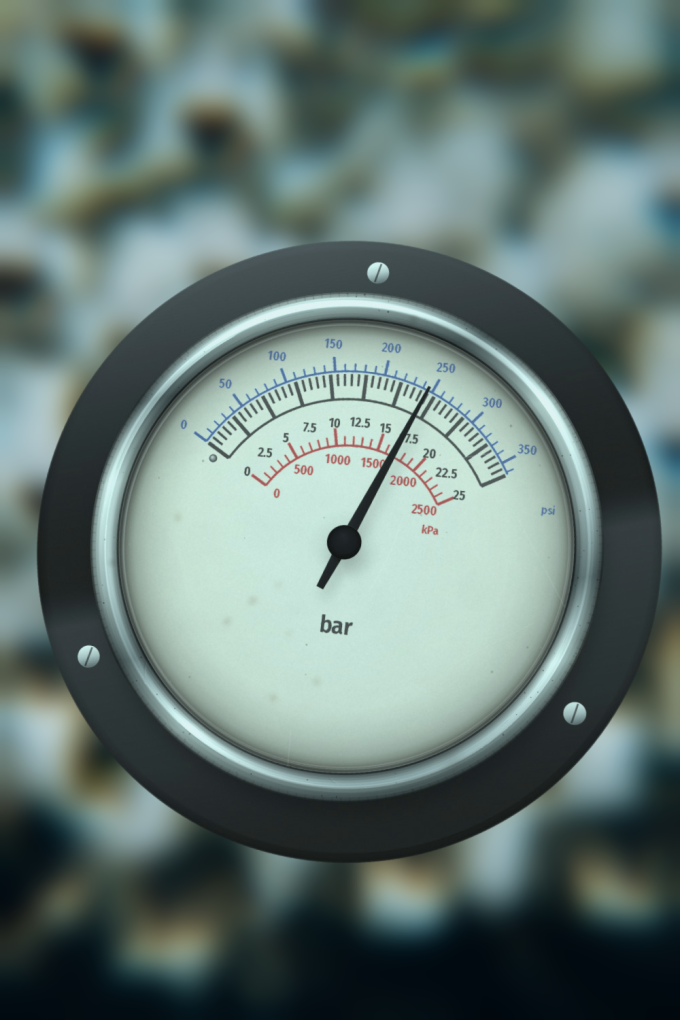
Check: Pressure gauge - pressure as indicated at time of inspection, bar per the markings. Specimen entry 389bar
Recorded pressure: 17bar
